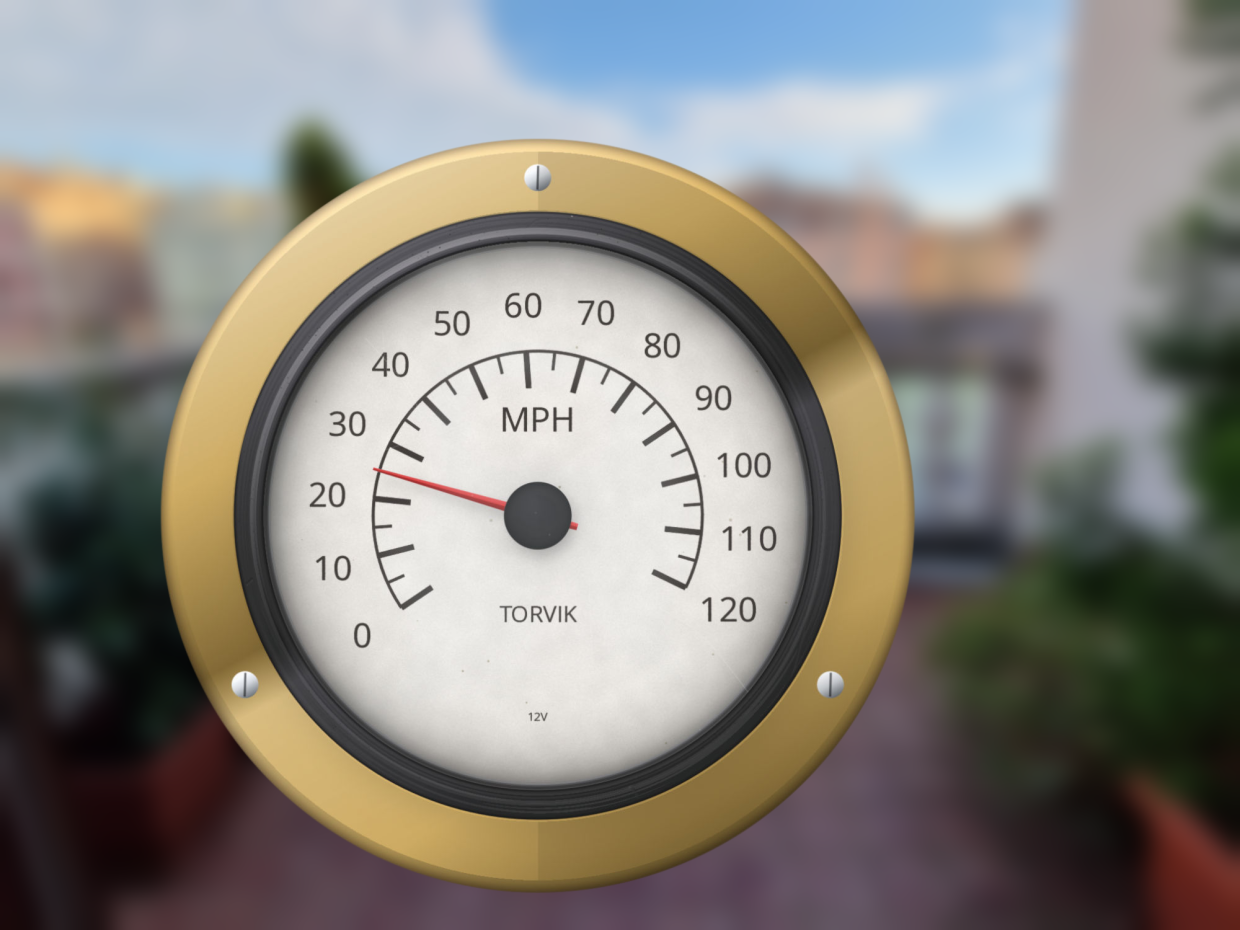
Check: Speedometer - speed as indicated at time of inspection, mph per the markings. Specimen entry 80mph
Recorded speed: 25mph
